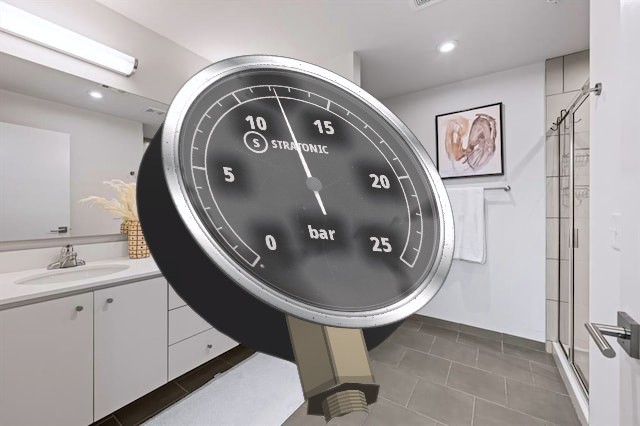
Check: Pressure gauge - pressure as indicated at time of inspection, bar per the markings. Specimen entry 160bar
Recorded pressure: 12bar
